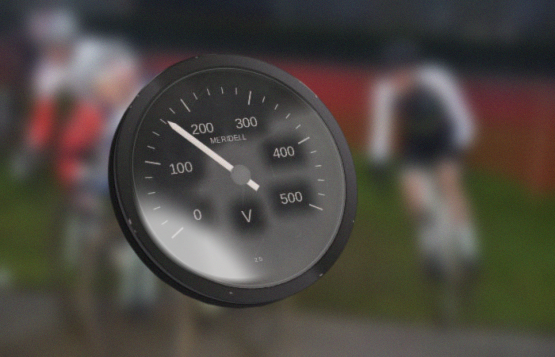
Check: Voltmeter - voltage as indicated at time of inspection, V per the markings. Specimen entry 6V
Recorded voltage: 160V
